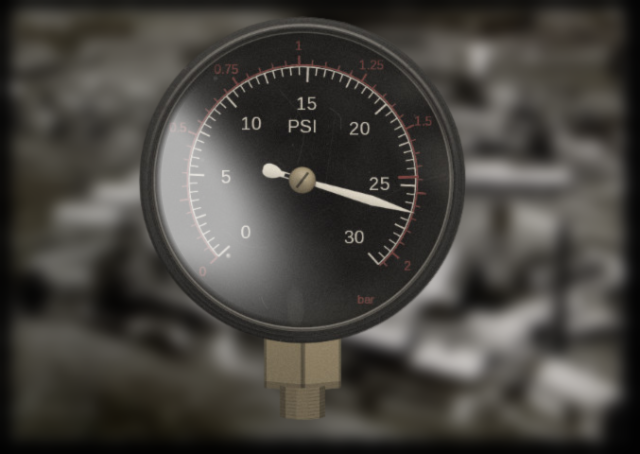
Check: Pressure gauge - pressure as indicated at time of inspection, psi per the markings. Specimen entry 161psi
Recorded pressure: 26.5psi
